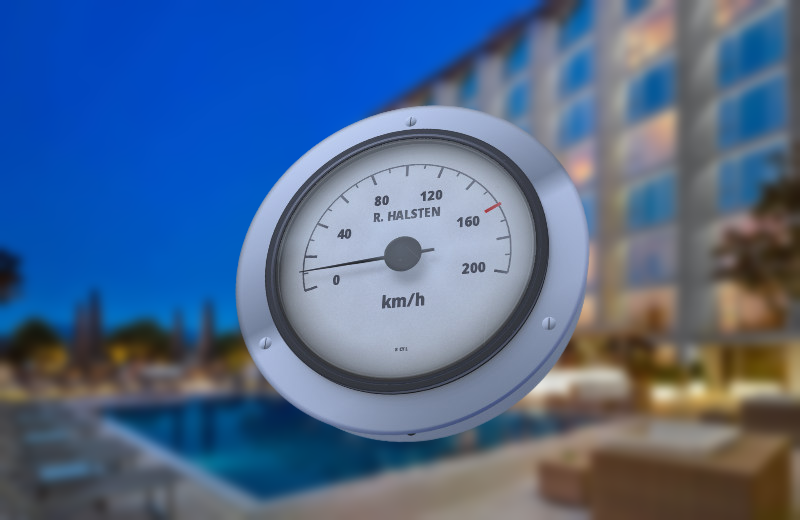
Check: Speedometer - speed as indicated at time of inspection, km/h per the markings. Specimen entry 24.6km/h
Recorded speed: 10km/h
